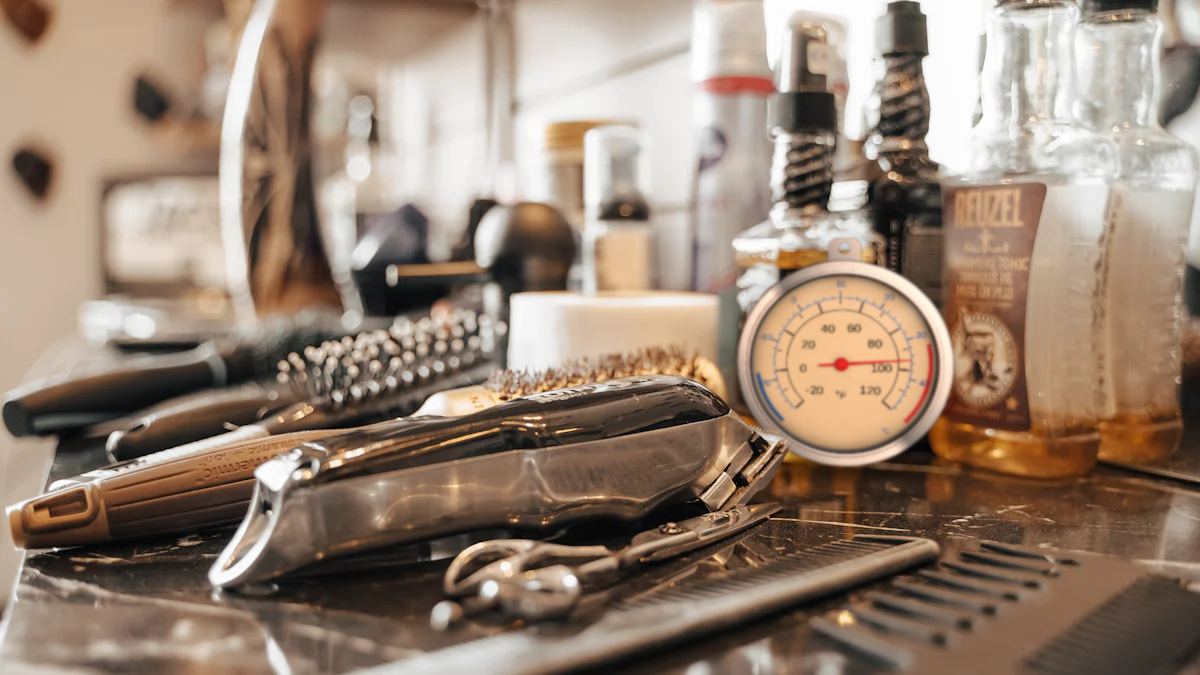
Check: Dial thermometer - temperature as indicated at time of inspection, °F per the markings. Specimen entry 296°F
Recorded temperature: 95°F
